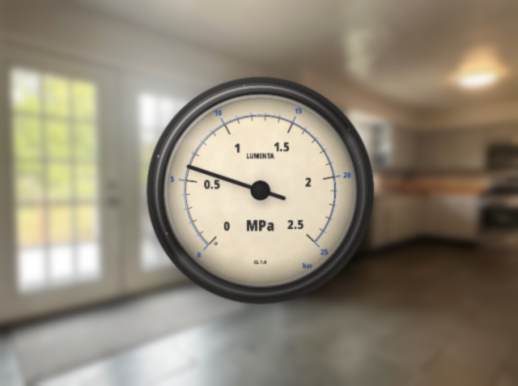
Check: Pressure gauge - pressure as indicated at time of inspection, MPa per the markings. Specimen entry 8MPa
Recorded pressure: 0.6MPa
